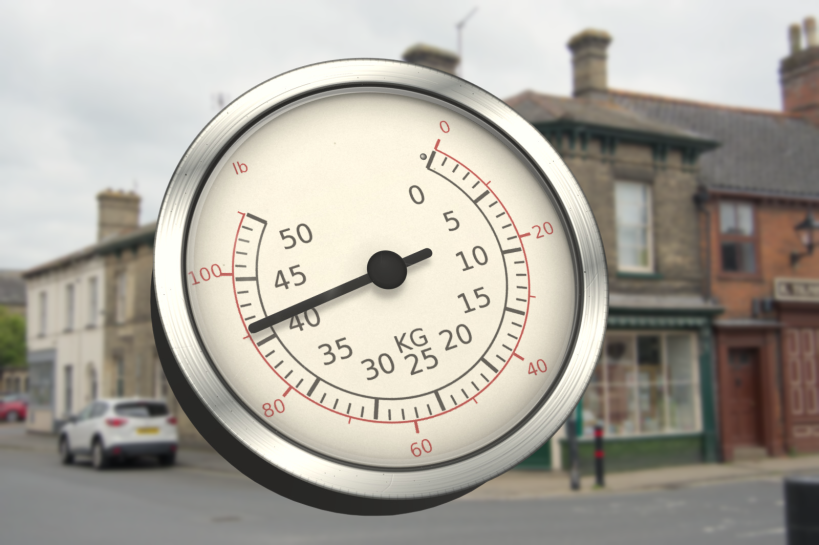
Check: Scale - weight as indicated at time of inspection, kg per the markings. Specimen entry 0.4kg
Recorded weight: 41kg
